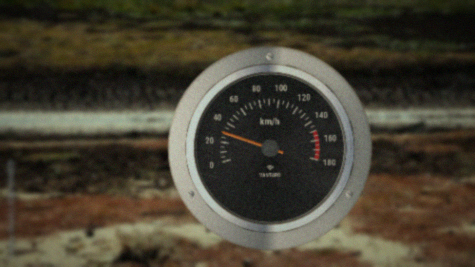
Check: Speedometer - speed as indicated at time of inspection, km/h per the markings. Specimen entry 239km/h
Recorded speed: 30km/h
